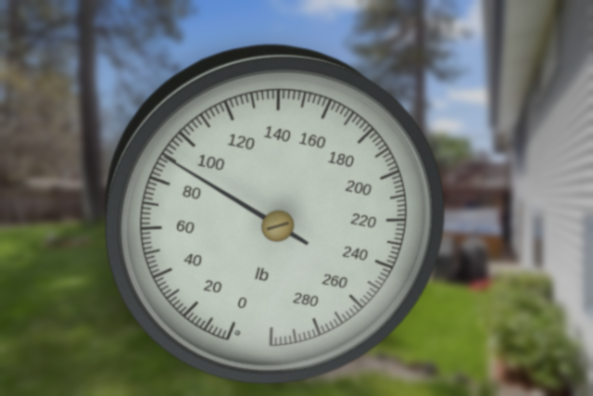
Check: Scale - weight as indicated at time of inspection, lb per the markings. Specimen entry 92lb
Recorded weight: 90lb
